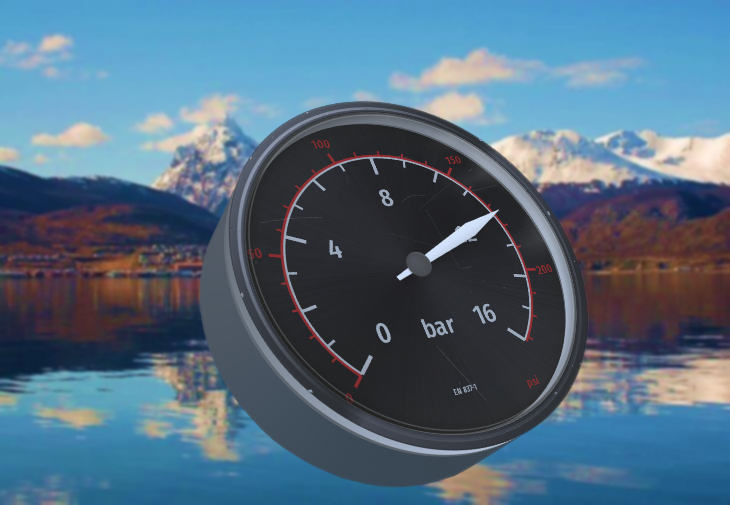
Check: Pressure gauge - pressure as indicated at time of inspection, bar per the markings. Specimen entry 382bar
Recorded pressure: 12bar
